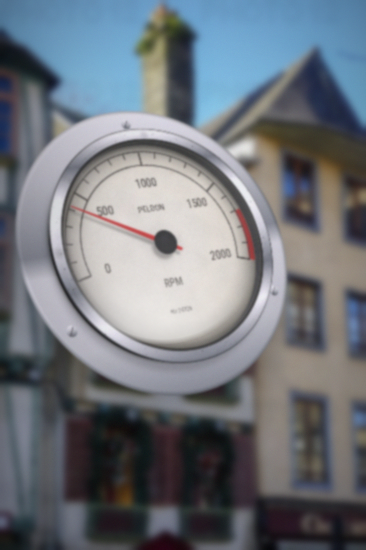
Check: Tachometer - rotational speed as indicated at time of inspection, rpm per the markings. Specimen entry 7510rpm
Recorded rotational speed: 400rpm
